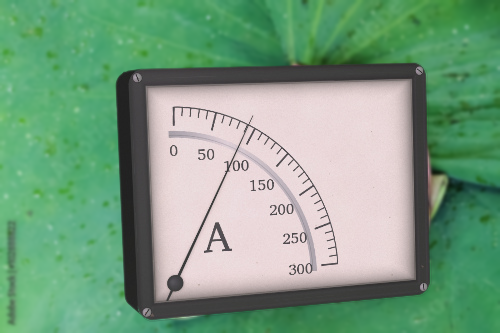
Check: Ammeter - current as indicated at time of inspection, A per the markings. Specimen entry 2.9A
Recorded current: 90A
